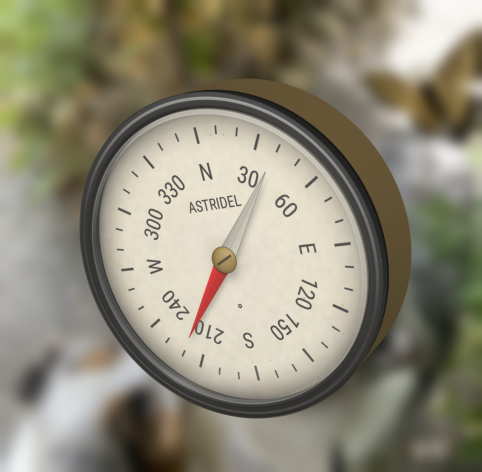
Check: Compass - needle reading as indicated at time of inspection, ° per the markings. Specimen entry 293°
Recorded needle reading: 220°
